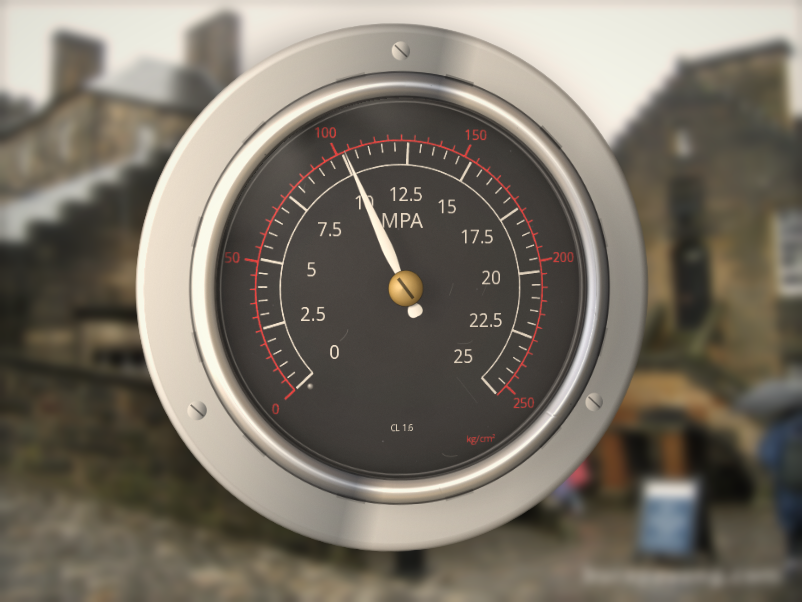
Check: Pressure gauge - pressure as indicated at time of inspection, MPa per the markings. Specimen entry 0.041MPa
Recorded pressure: 10MPa
